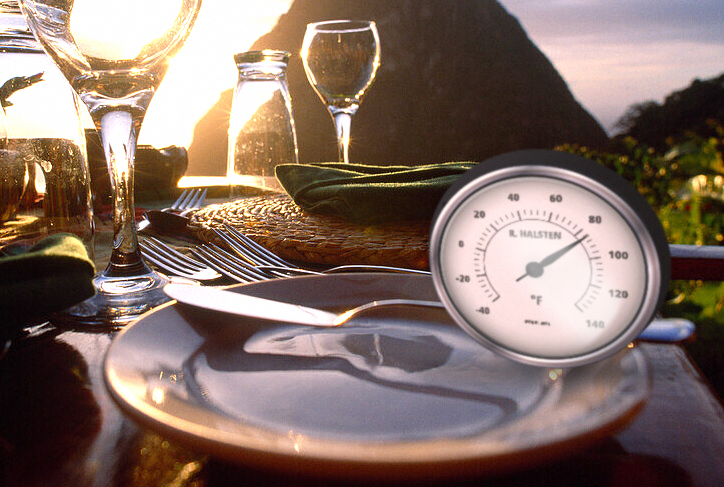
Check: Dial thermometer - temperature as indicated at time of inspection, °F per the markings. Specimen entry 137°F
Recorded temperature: 84°F
